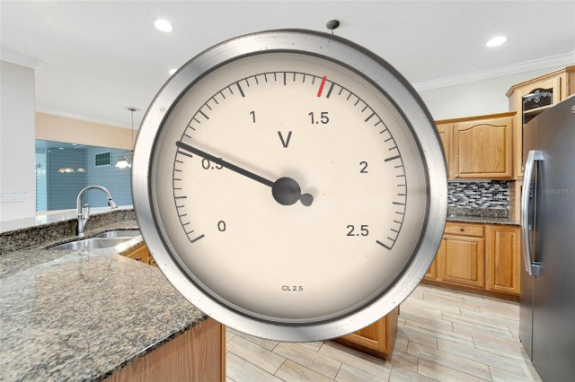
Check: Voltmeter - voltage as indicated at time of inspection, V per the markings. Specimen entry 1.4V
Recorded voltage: 0.55V
